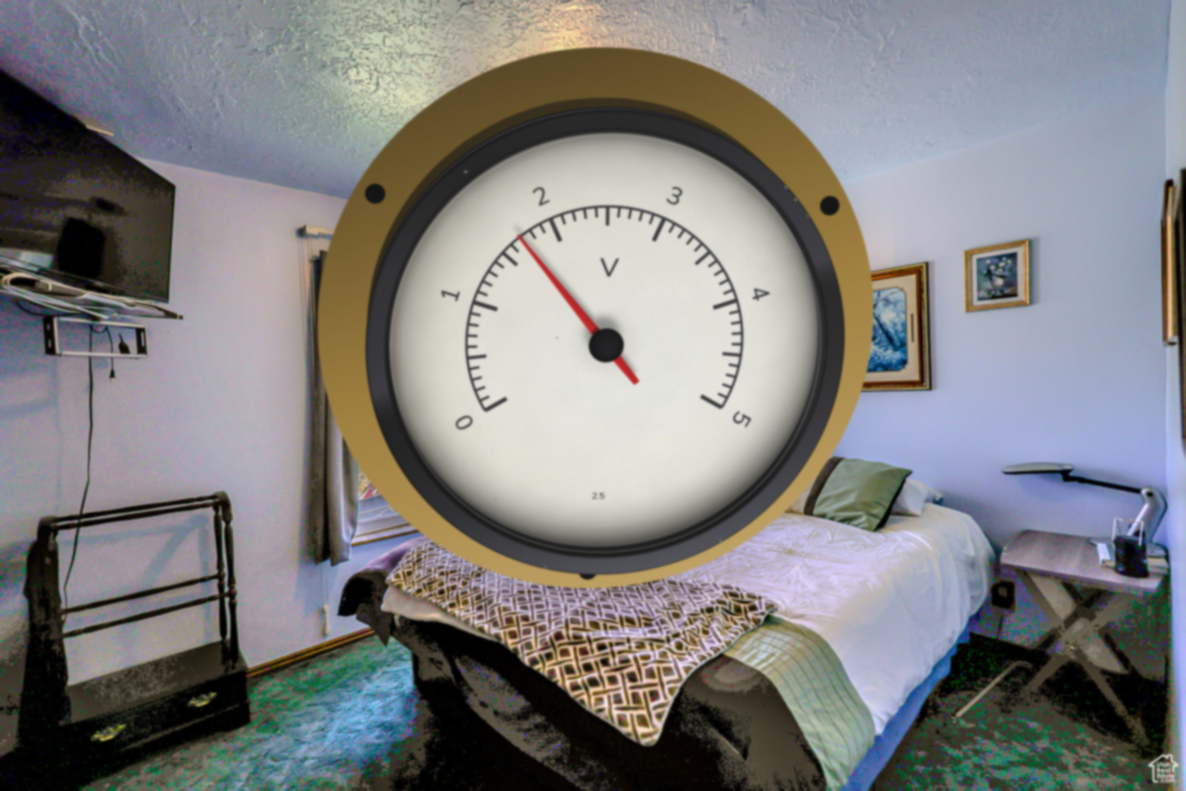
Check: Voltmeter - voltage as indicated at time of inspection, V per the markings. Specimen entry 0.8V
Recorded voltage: 1.7V
